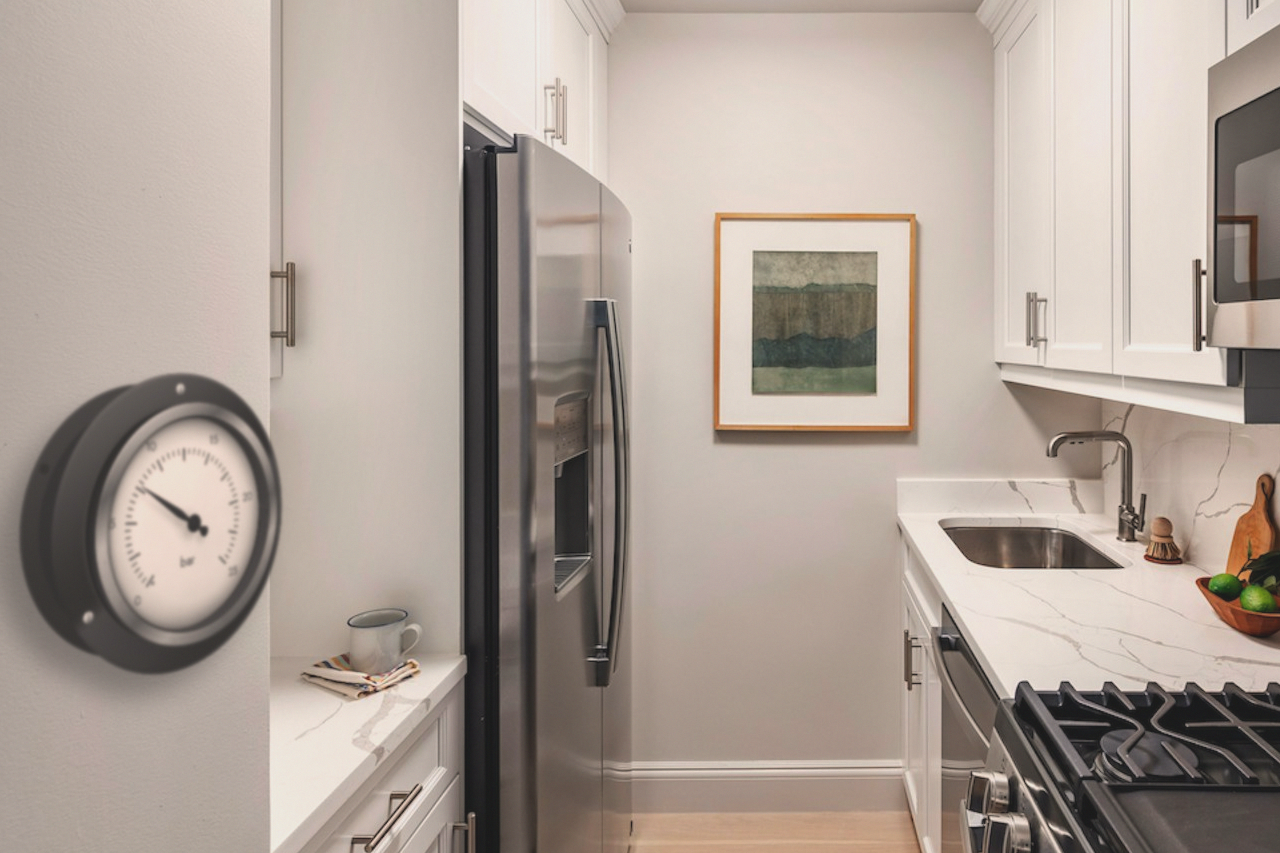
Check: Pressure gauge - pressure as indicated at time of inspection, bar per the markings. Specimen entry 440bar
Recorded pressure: 7.5bar
